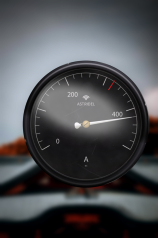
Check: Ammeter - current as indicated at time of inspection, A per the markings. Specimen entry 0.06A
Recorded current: 420A
